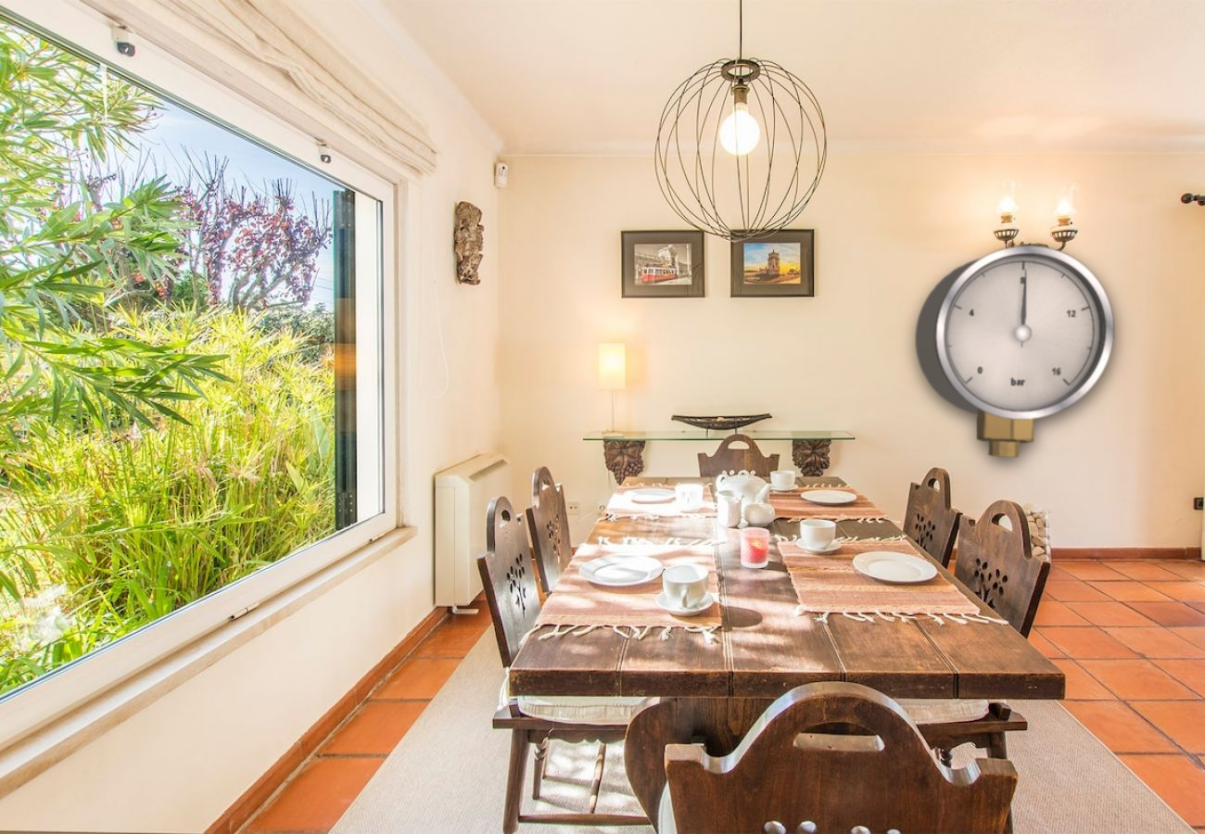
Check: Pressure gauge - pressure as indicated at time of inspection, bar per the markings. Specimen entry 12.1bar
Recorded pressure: 8bar
